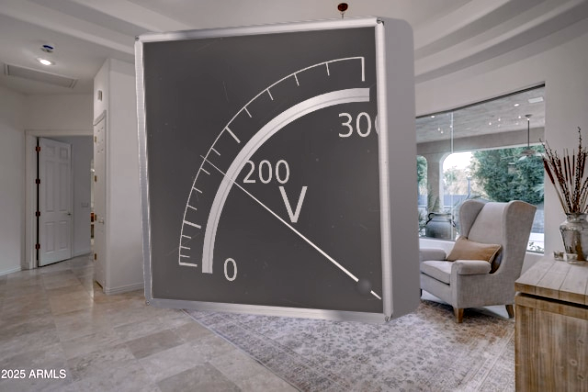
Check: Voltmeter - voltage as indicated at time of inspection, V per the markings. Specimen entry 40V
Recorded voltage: 170V
